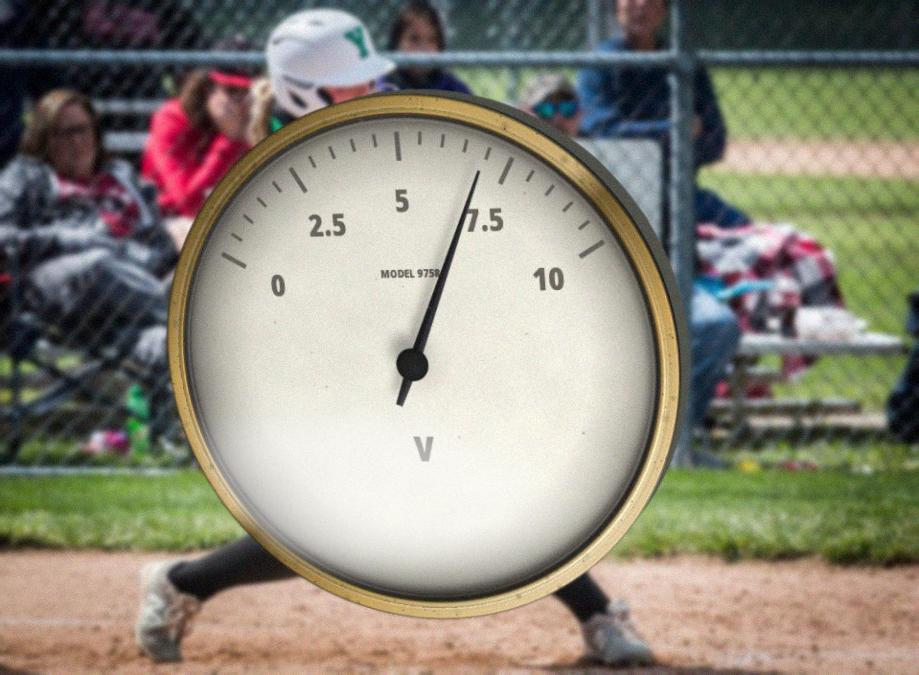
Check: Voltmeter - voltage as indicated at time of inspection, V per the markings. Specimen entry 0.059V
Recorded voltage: 7V
